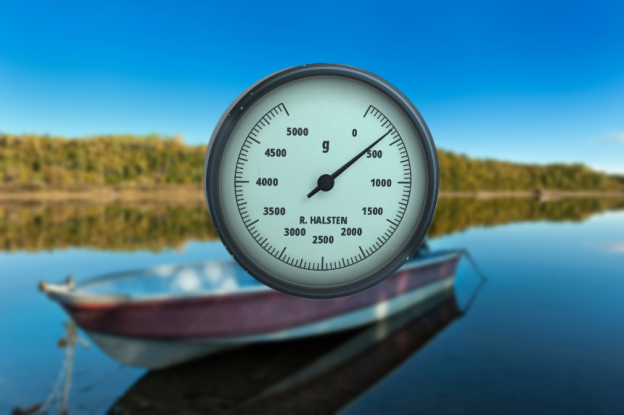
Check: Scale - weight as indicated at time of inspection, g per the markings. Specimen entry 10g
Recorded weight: 350g
